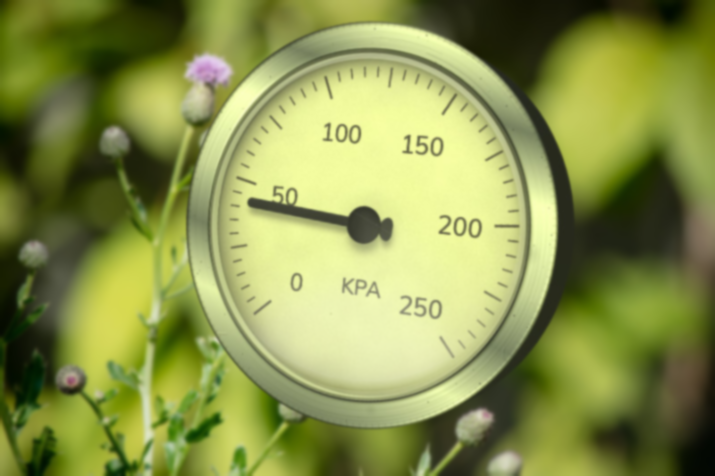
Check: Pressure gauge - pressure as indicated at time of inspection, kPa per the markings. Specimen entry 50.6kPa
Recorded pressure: 42.5kPa
